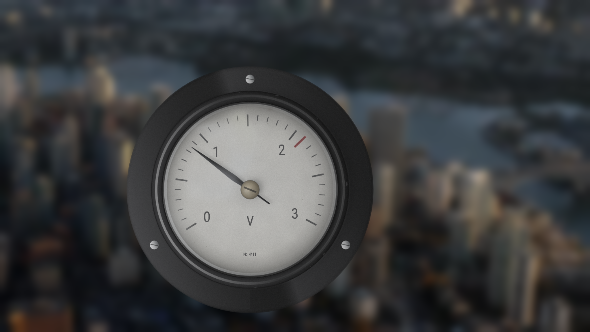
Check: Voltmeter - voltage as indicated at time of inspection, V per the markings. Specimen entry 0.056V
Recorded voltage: 0.85V
